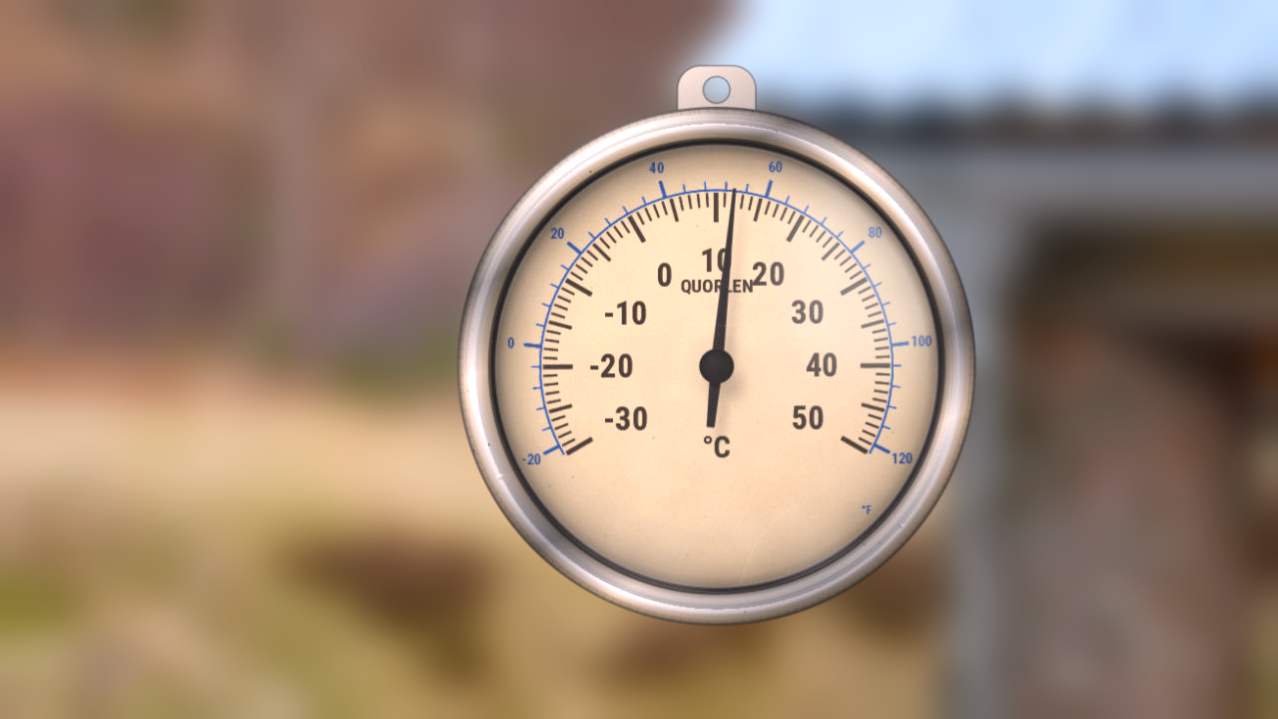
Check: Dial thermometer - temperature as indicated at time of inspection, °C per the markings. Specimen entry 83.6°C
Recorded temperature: 12°C
